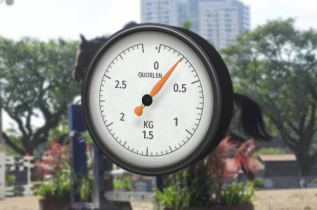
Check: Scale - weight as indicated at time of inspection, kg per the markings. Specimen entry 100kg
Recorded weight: 0.25kg
